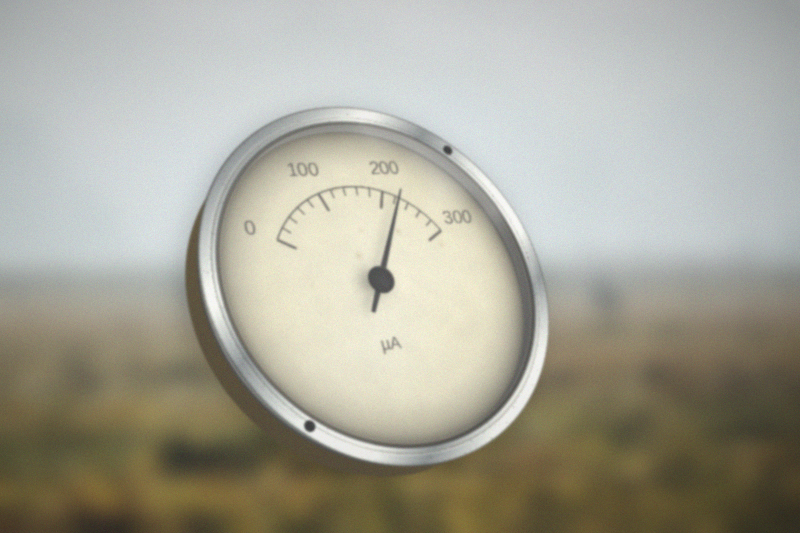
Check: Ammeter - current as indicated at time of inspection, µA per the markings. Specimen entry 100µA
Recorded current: 220µA
